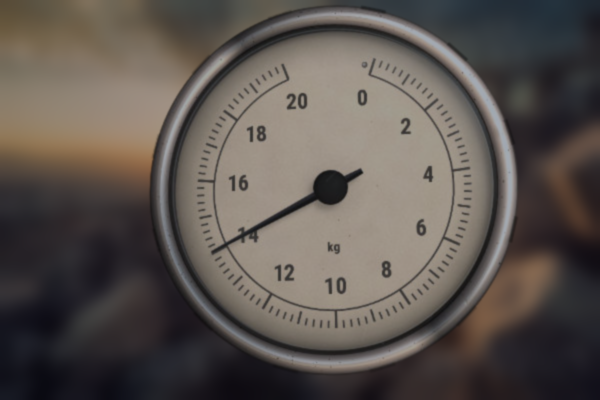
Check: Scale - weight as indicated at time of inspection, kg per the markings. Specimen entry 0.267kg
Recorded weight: 14kg
